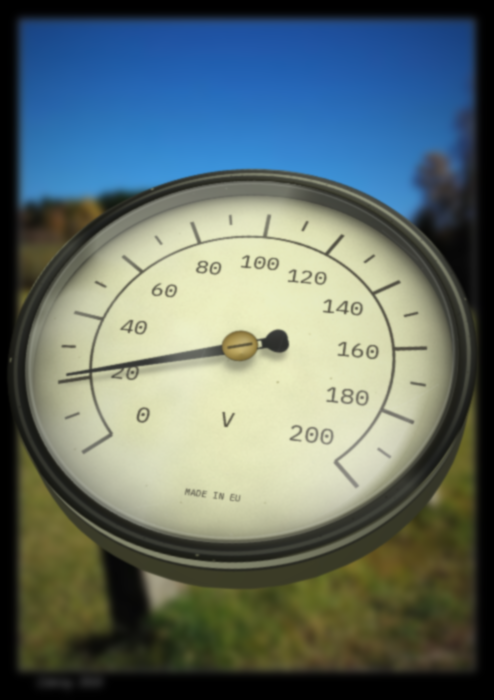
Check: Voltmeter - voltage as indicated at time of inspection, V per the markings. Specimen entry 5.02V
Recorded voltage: 20V
